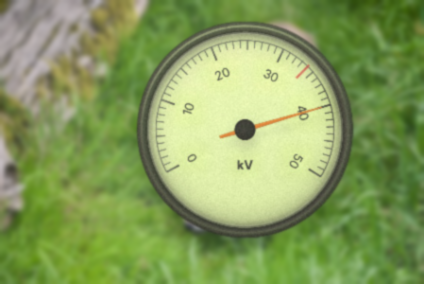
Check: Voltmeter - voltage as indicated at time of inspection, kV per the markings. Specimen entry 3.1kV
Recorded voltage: 40kV
